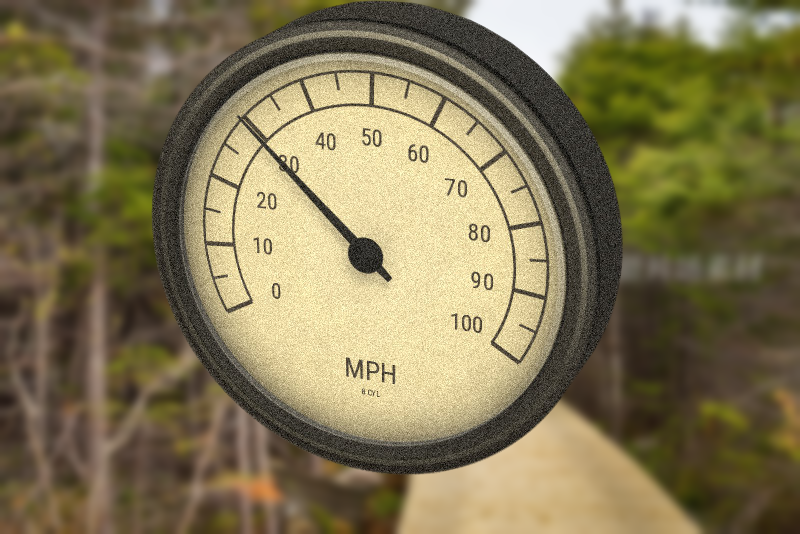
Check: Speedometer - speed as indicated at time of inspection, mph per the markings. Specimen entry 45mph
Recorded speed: 30mph
